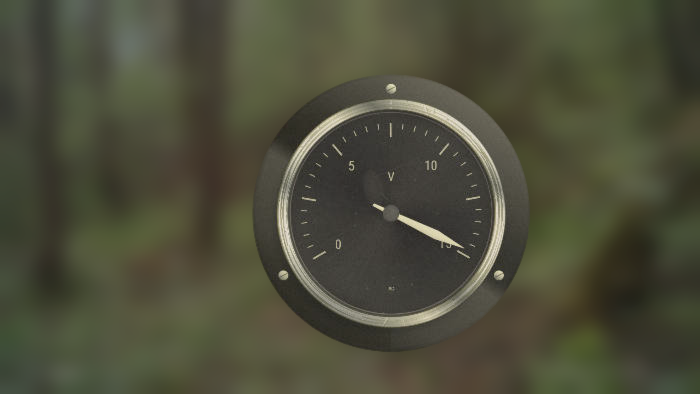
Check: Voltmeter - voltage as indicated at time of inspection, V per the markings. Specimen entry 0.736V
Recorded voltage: 14.75V
